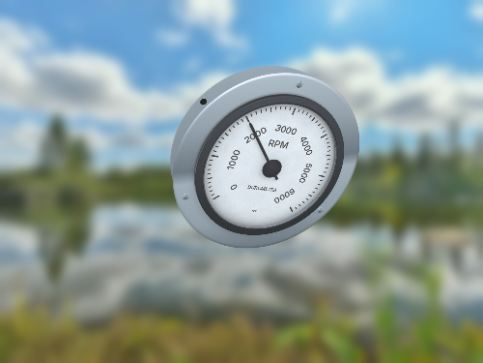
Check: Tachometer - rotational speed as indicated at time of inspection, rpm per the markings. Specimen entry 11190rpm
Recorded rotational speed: 2000rpm
